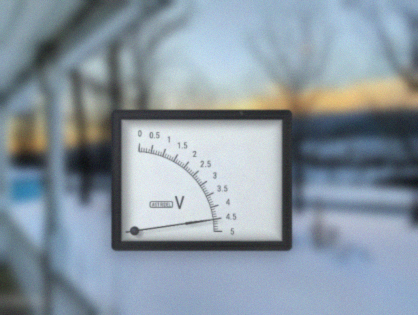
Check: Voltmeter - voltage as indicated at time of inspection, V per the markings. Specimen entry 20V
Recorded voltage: 4.5V
